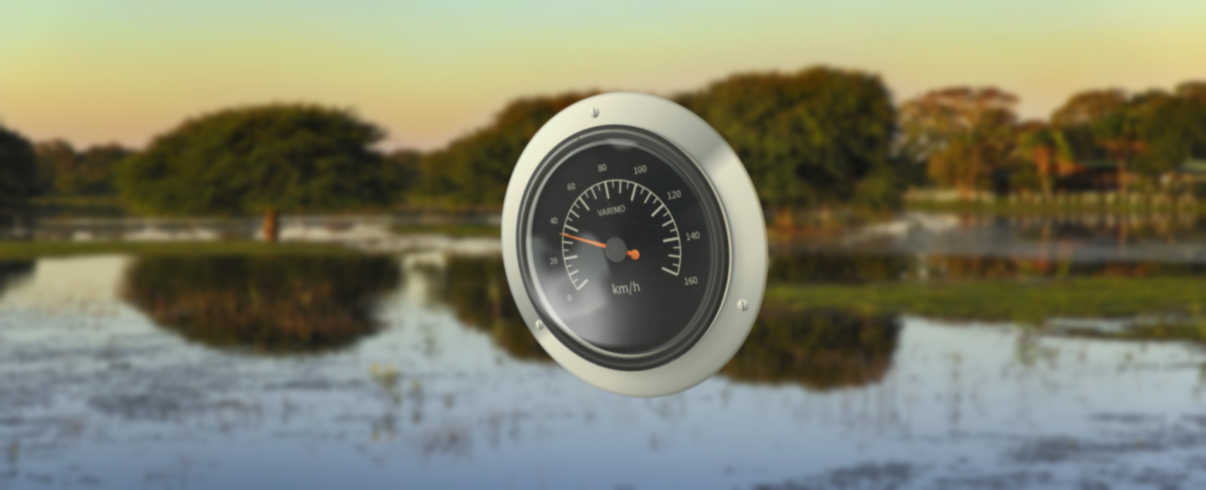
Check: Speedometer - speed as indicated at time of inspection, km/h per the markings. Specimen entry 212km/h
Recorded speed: 35km/h
